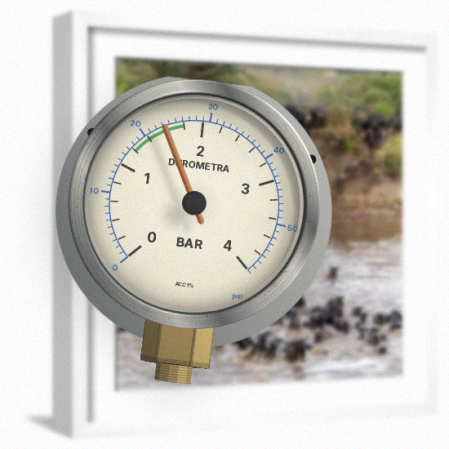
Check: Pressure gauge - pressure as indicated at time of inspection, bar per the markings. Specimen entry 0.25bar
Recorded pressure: 1.6bar
